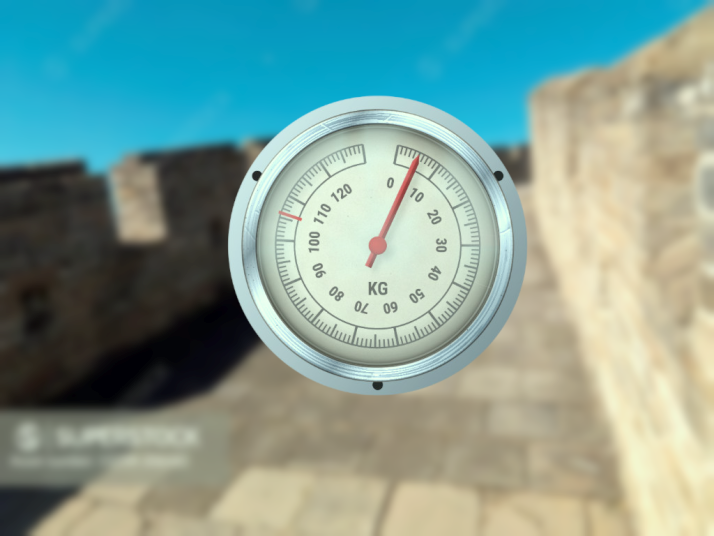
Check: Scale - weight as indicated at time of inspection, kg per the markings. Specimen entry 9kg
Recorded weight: 5kg
